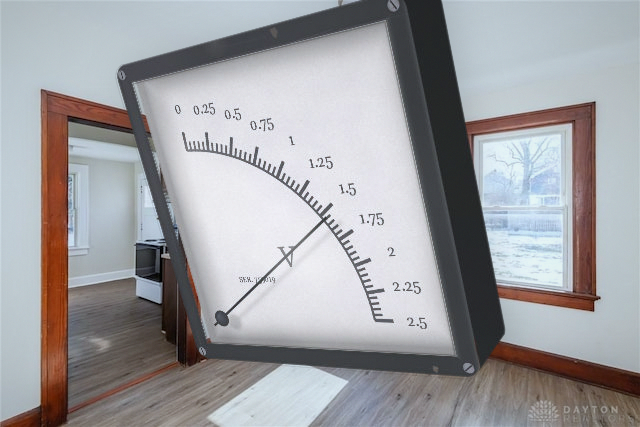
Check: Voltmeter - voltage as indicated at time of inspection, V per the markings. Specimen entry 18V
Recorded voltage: 1.55V
